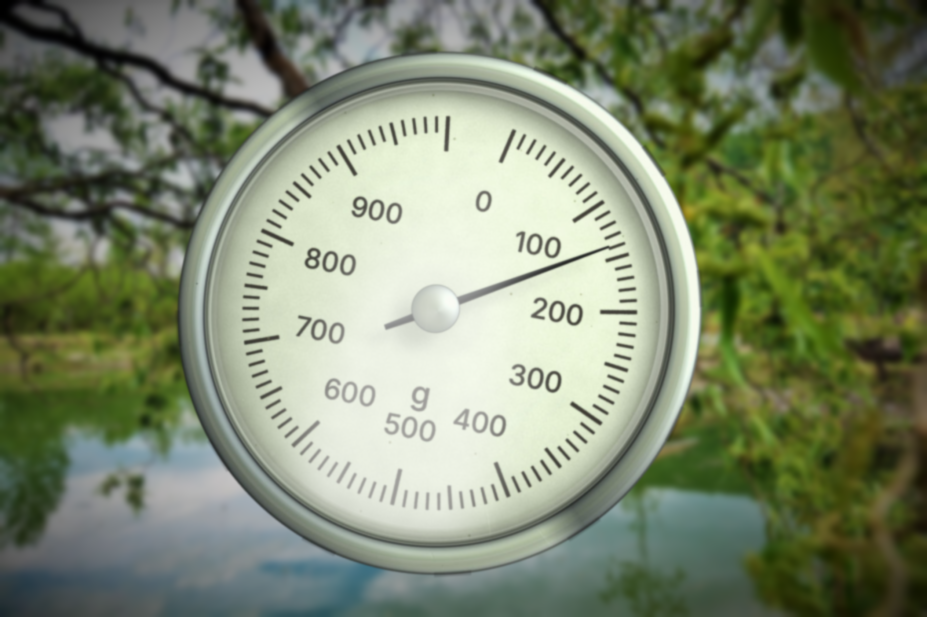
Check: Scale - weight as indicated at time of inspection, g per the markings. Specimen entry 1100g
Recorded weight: 140g
